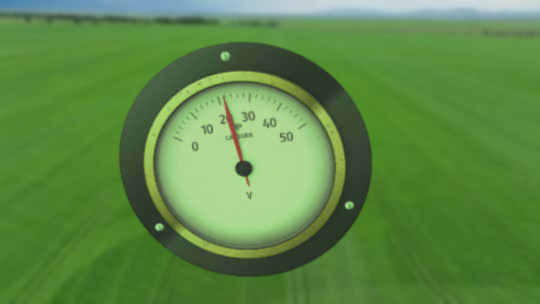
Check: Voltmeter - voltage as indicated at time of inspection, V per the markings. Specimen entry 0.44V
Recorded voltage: 22V
